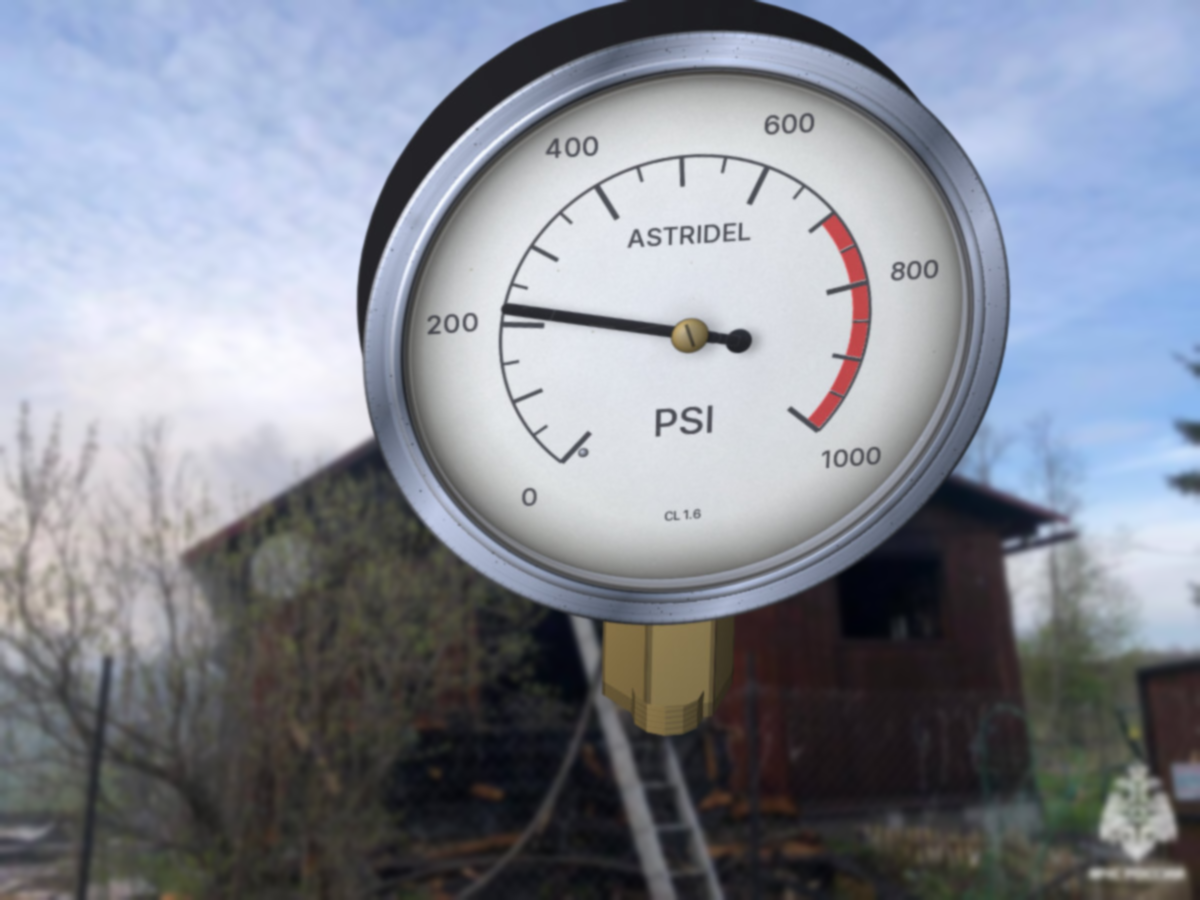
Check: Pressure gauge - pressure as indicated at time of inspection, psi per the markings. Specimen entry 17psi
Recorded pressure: 225psi
